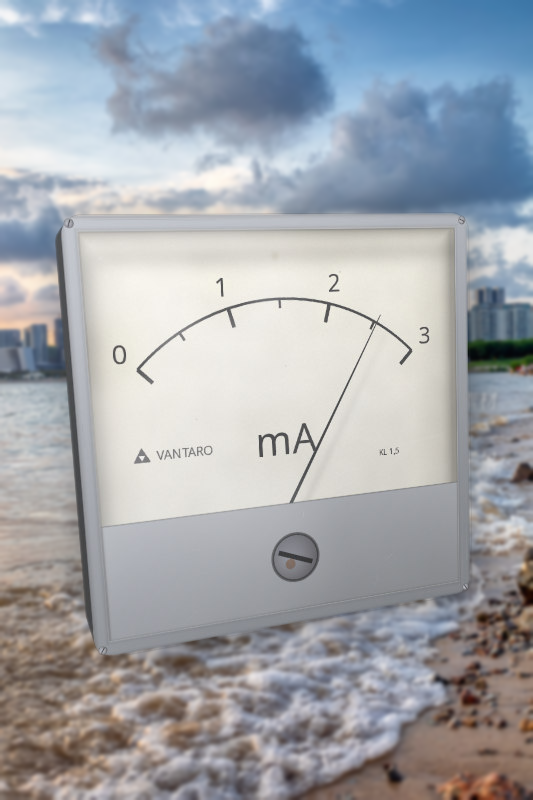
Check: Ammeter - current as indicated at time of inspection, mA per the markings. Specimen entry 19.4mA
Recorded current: 2.5mA
